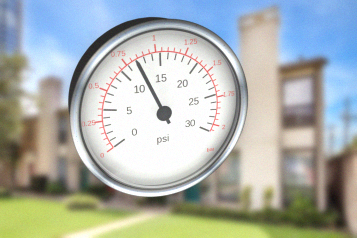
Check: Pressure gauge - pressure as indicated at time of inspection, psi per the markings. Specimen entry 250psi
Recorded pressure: 12psi
